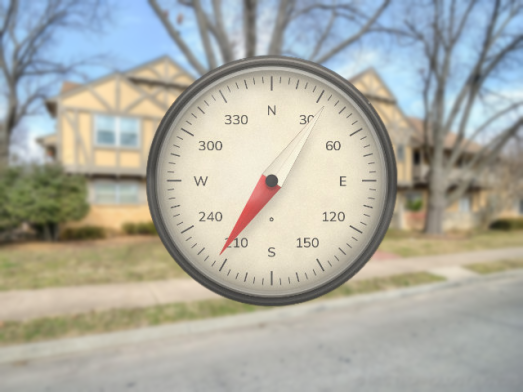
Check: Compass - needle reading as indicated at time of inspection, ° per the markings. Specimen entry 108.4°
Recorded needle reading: 215°
